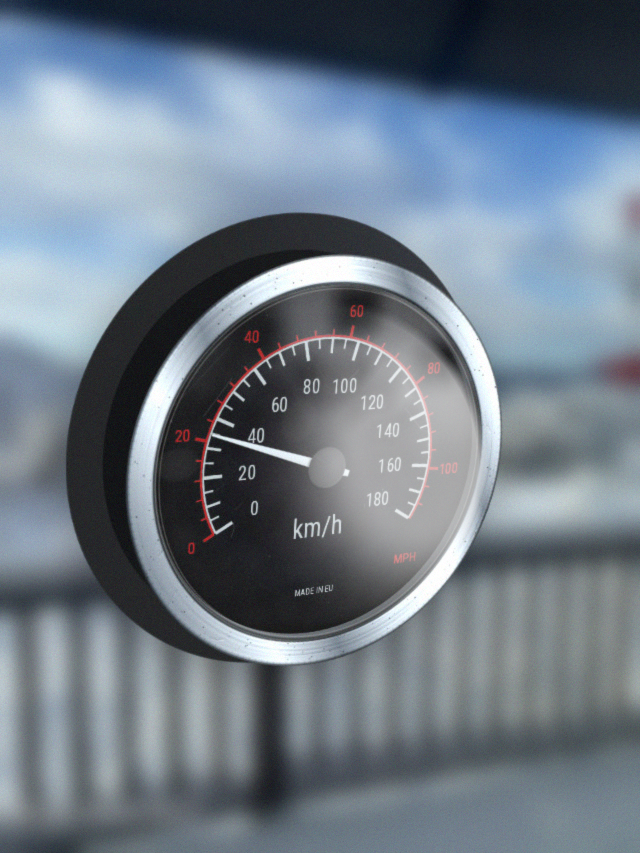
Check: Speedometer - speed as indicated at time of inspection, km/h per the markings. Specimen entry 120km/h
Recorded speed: 35km/h
